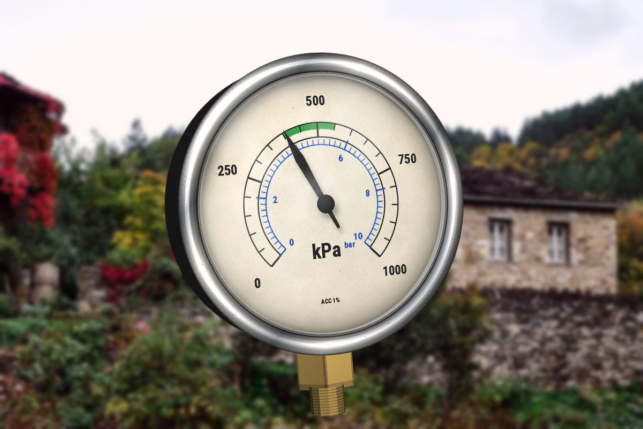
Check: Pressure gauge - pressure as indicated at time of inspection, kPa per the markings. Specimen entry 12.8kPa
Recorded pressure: 400kPa
